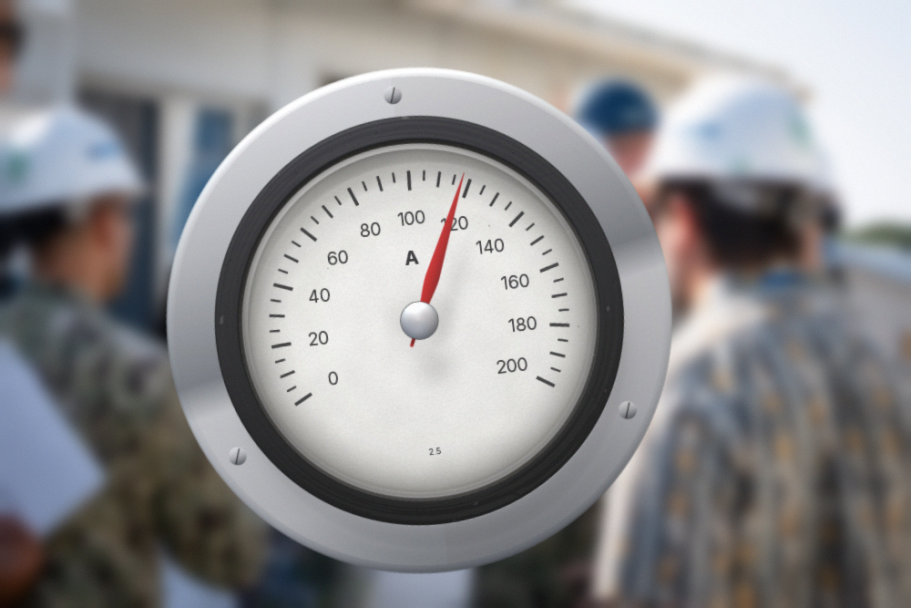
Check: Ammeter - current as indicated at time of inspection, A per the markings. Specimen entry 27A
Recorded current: 117.5A
